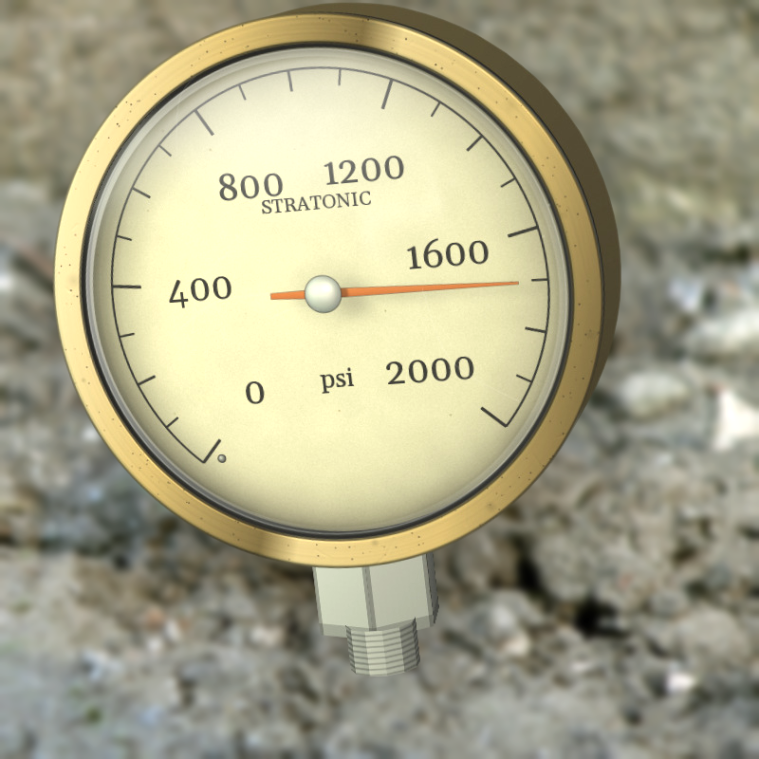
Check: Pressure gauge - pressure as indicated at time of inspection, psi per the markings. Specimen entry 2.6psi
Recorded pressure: 1700psi
